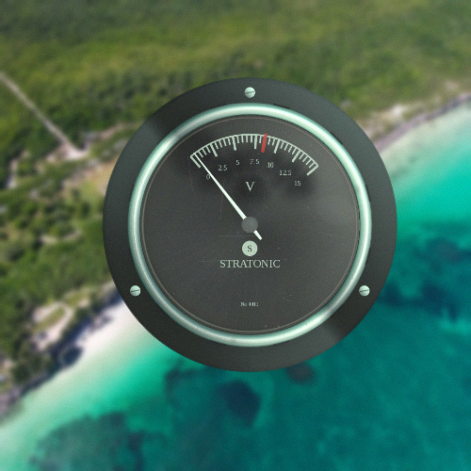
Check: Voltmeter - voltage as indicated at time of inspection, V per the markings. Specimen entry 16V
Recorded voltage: 0.5V
